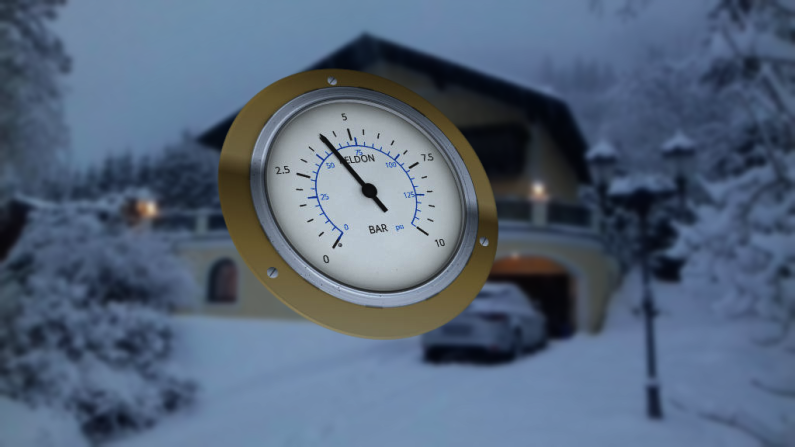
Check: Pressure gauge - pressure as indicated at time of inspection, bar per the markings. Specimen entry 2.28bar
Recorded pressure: 4bar
